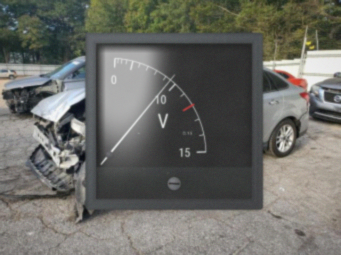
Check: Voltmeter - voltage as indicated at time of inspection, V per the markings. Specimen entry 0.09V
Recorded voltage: 9.5V
